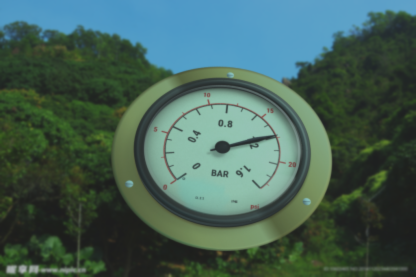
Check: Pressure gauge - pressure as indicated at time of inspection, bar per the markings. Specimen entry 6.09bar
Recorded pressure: 1.2bar
